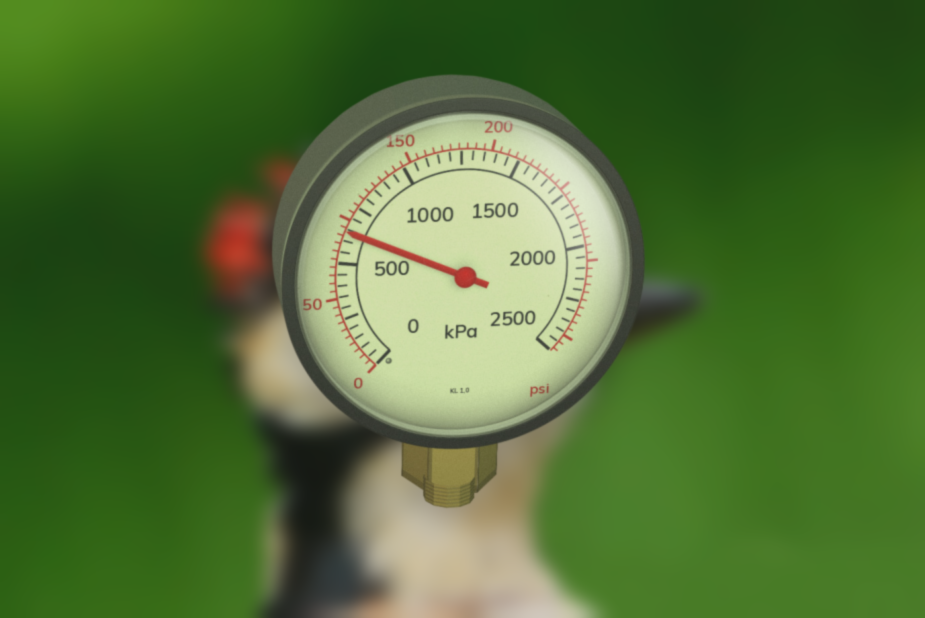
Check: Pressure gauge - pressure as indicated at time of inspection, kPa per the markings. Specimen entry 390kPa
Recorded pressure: 650kPa
